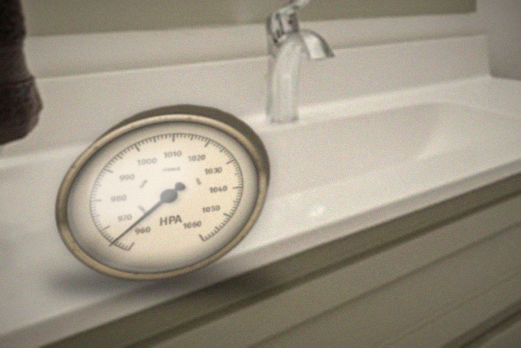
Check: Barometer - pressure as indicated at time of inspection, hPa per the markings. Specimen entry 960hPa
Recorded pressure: 965hPa
